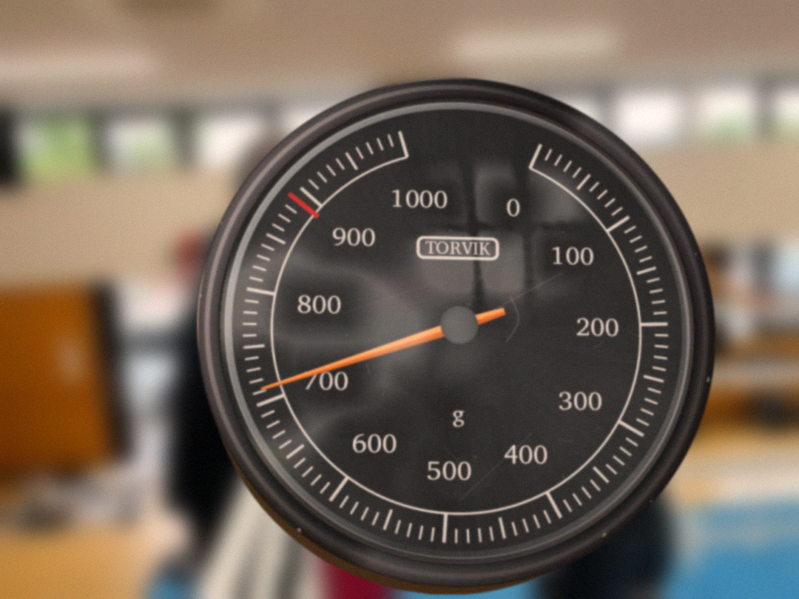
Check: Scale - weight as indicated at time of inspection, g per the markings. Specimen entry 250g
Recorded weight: 710g
